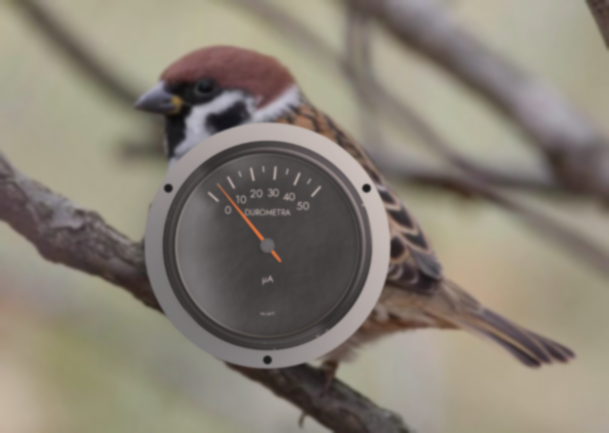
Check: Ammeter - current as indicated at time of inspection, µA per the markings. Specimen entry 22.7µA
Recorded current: 5µA
